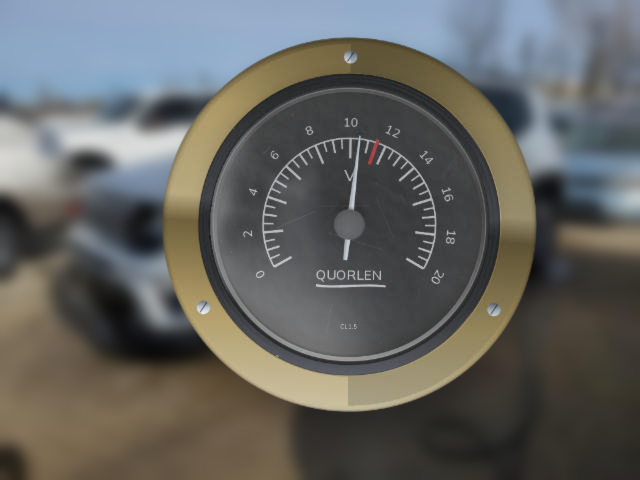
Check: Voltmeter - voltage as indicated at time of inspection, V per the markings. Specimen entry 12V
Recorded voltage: 10.5V
